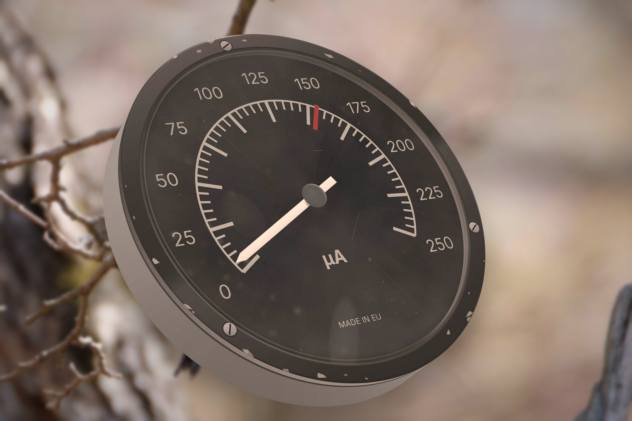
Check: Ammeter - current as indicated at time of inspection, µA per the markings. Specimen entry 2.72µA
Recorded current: 5µA
